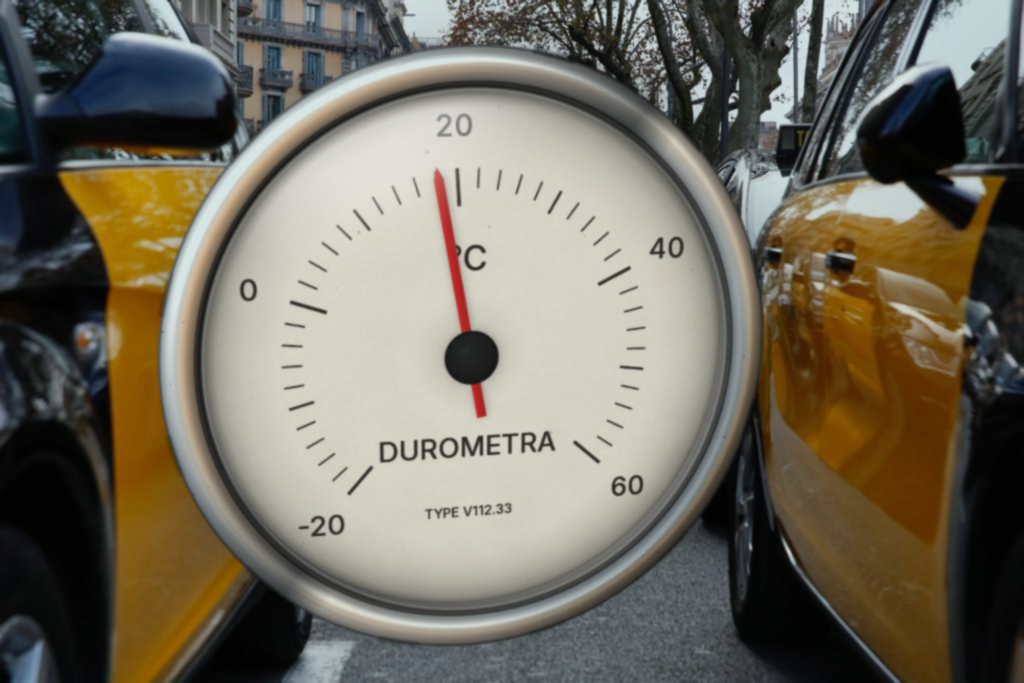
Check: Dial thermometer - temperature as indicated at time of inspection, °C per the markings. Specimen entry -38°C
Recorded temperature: 18°C
